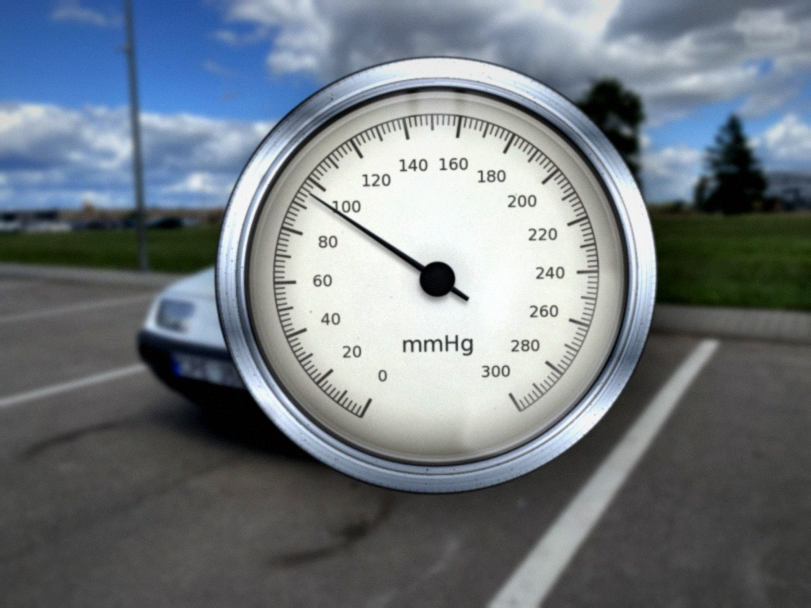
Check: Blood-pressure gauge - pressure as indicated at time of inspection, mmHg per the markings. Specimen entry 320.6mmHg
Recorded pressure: 96mmHg
